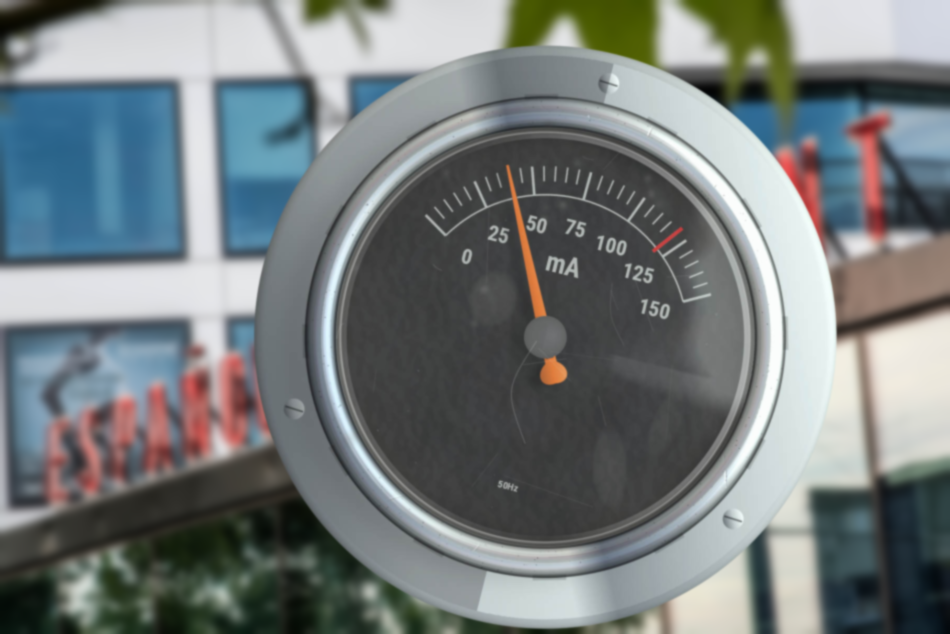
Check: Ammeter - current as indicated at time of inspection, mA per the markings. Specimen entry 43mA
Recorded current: 40mA
